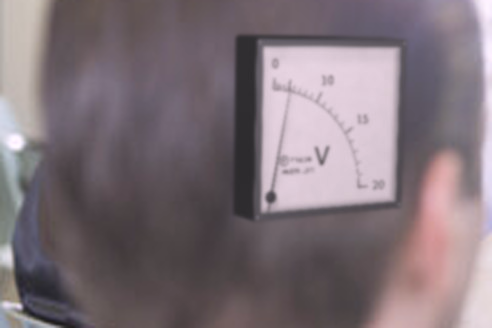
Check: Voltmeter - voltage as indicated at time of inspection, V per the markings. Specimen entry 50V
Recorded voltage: 5V
